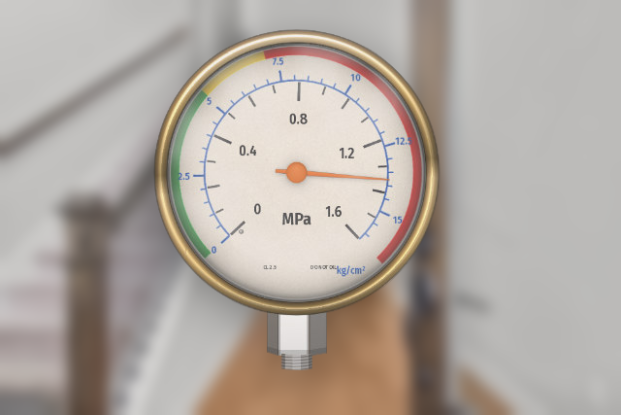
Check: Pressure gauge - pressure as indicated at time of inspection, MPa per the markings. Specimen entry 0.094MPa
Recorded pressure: 1.35MPa
